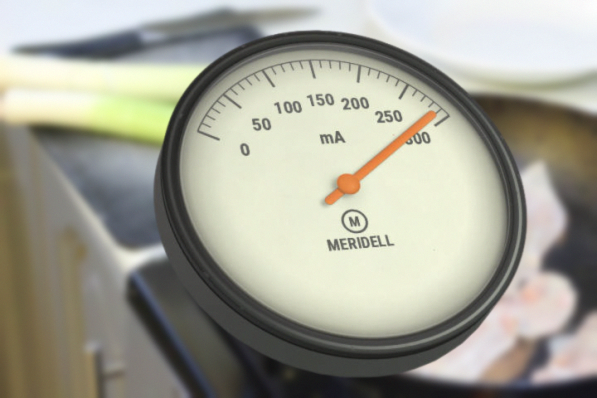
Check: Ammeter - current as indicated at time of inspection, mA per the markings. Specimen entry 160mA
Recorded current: 290mA
